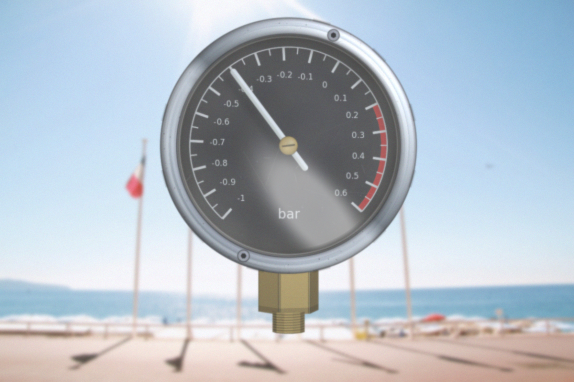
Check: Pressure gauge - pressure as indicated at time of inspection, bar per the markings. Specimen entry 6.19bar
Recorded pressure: -0.4bar
